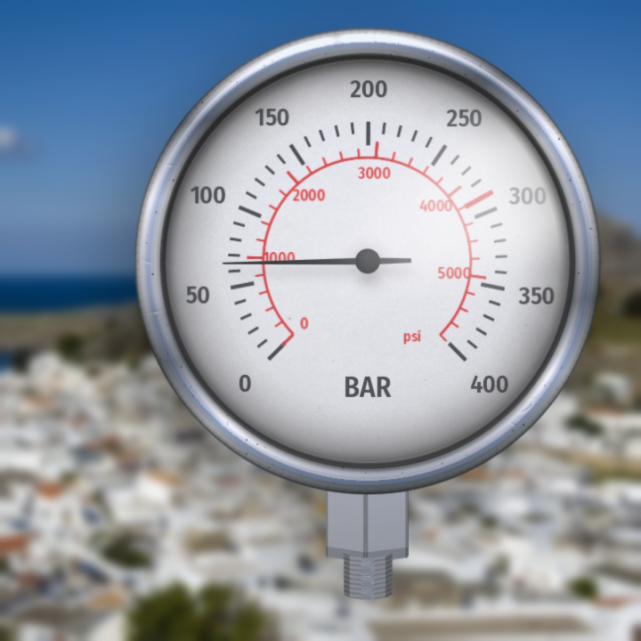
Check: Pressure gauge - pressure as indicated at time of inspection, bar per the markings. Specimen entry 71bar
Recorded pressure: 65bar
